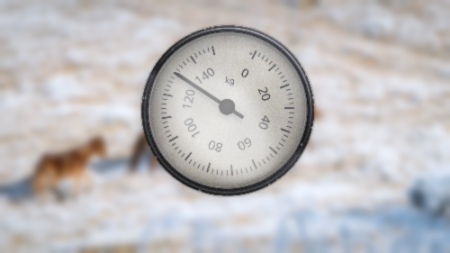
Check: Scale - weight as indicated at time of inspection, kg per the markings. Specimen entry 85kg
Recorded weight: 130kg
